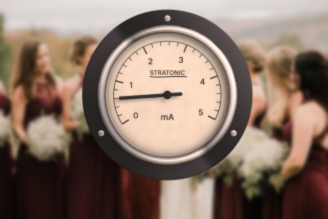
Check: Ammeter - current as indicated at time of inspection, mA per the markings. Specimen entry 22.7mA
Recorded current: 0.6mA
